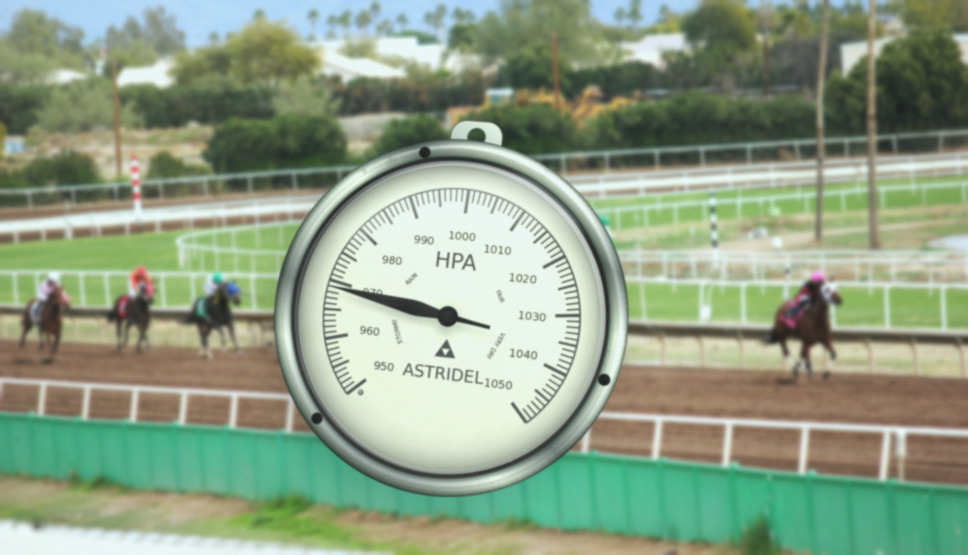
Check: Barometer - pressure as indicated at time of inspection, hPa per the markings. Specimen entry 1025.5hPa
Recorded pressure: 969hPa
